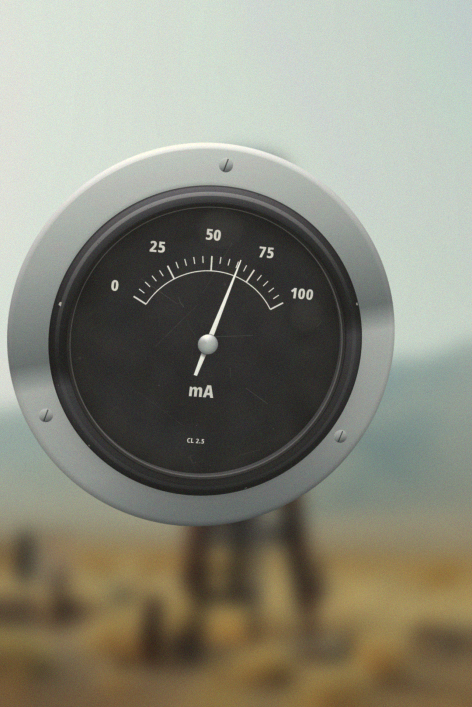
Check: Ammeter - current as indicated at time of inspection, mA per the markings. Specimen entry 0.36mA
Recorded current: 65mA
